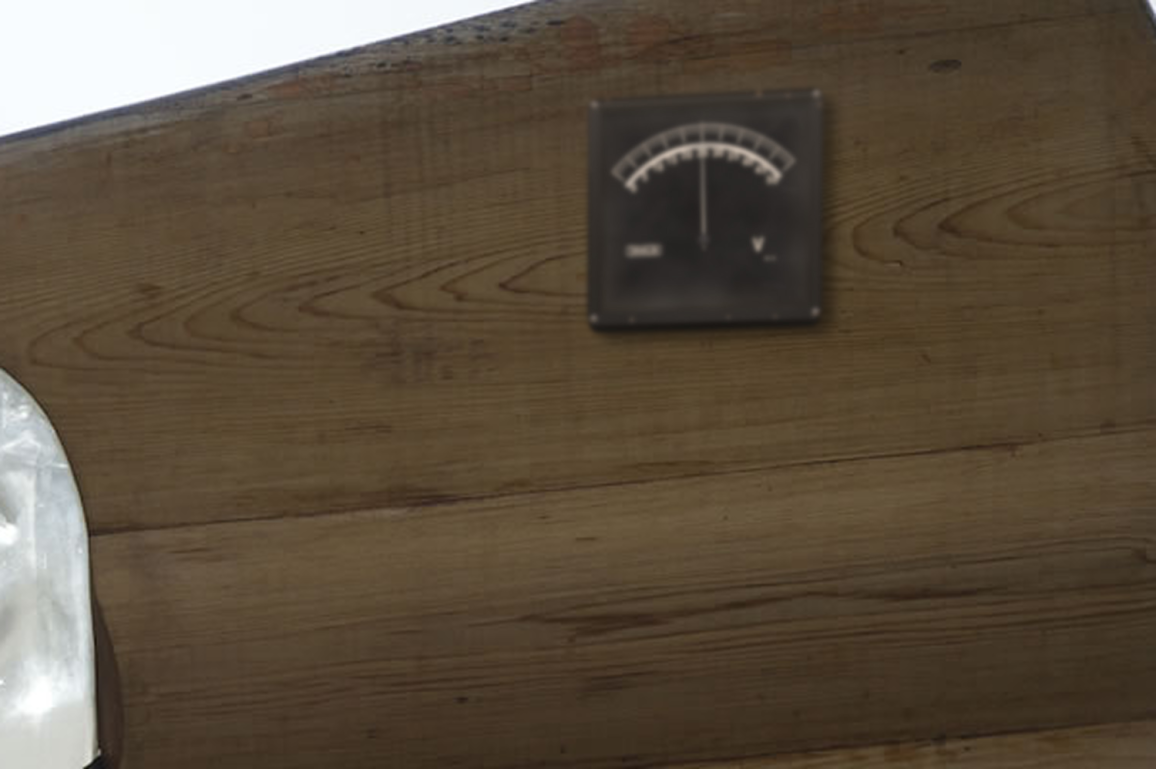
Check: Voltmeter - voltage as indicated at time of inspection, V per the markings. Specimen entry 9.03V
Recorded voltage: 25V
